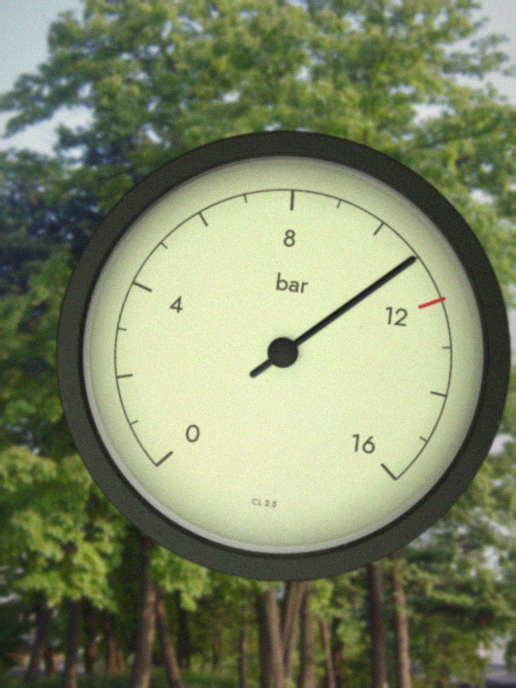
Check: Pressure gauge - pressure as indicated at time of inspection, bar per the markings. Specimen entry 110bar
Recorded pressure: 11bar
